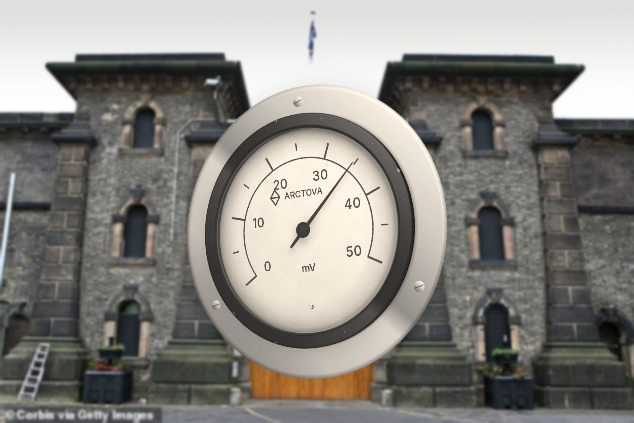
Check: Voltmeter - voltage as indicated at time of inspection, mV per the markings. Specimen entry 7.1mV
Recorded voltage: 35mV
